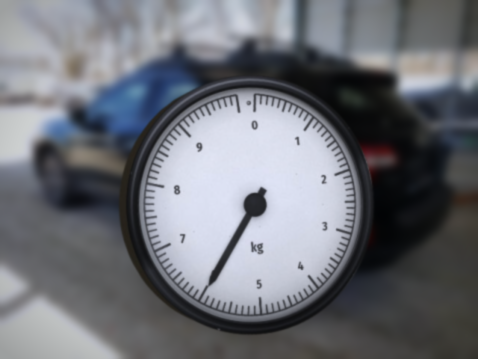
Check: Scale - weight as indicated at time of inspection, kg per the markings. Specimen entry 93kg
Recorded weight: 6kg
